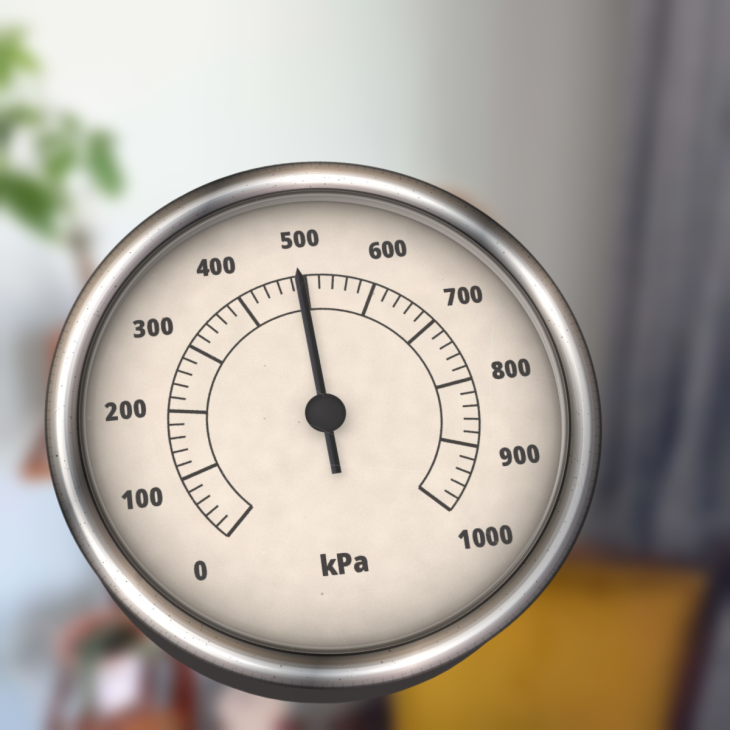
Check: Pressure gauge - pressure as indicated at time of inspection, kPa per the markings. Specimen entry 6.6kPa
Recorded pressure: 490kPa
